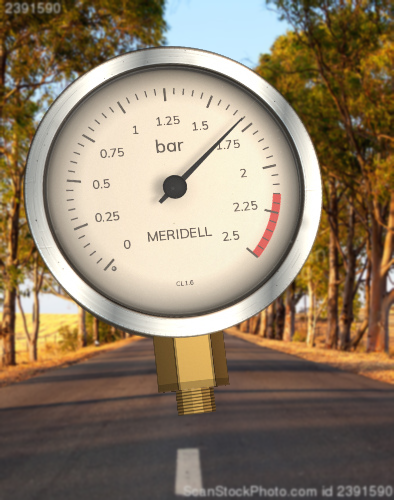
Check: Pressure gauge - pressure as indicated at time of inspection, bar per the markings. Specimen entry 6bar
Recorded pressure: 1.7bar
